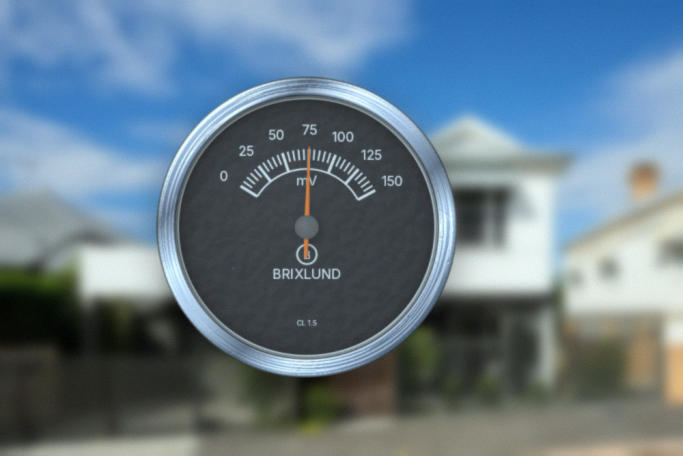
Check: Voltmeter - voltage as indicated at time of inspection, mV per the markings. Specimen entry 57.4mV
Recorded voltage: 75mV
